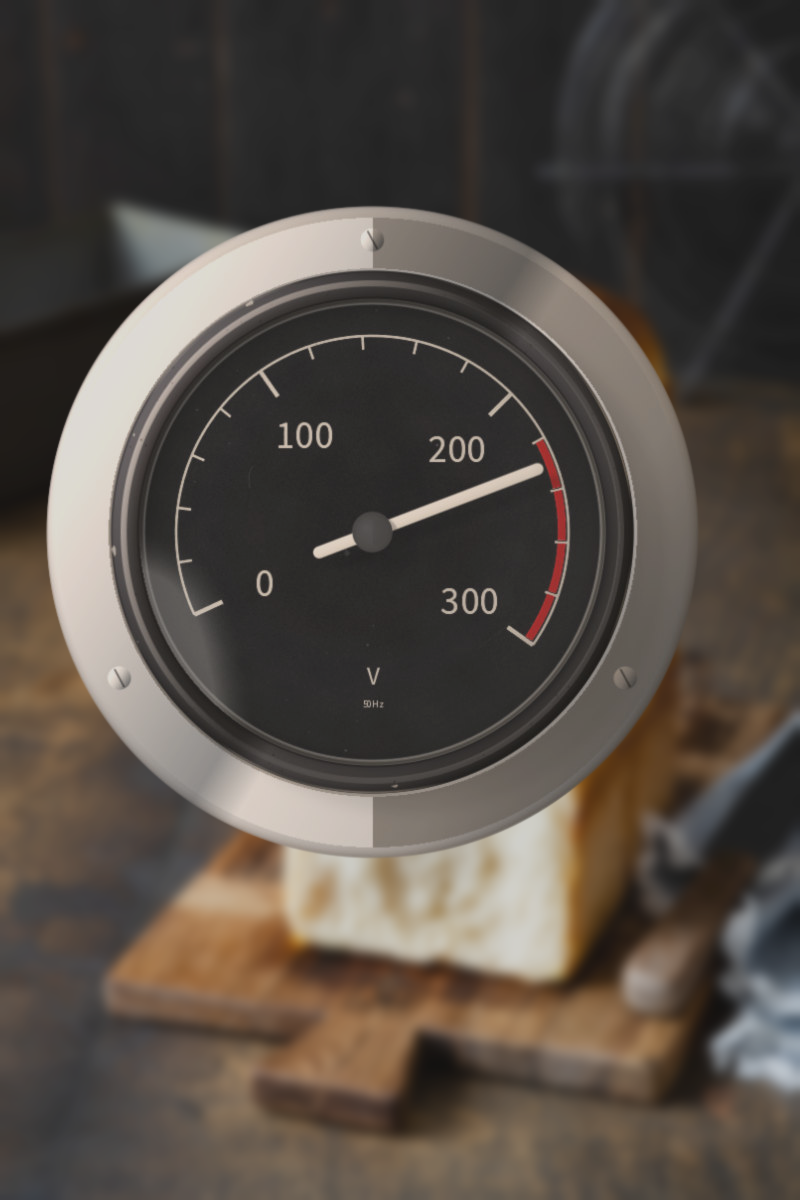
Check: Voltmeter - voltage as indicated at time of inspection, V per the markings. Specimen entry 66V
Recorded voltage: 230V
